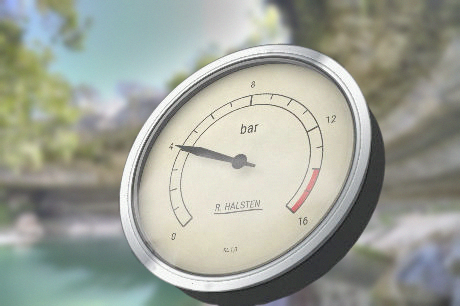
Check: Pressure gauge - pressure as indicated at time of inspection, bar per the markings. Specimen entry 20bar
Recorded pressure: 4bar
